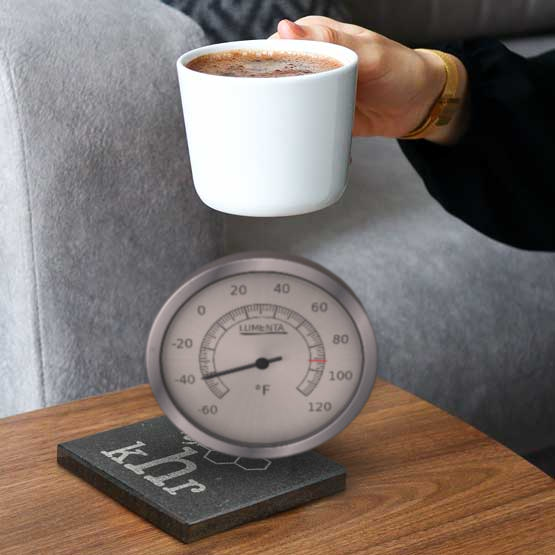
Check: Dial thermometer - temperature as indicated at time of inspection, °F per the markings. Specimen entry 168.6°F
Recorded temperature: -40°F
